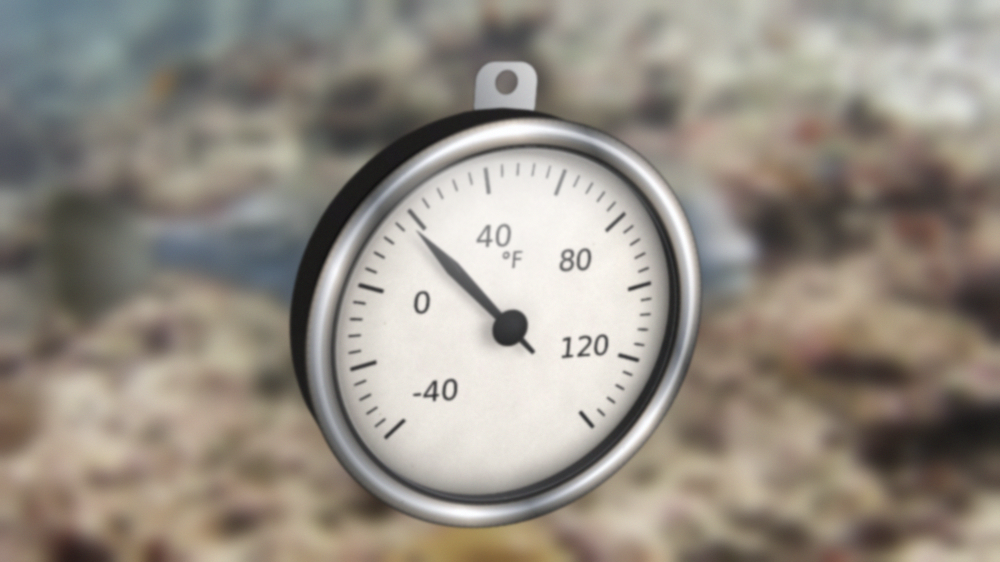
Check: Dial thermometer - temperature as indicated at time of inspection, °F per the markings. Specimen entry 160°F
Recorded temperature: 18°F
